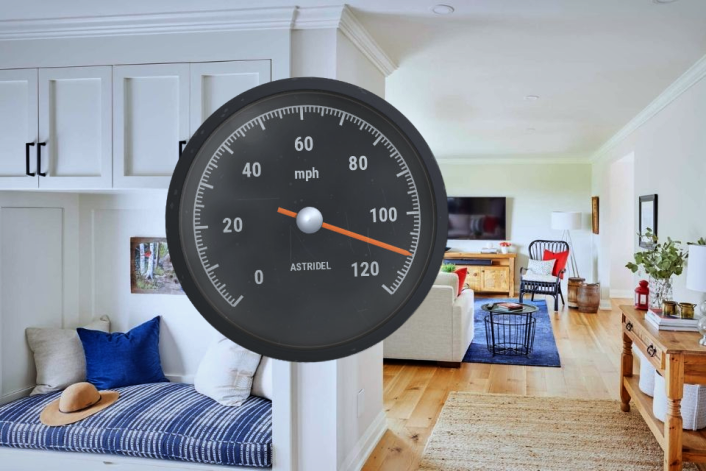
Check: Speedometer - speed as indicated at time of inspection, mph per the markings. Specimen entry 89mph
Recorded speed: 110mph
